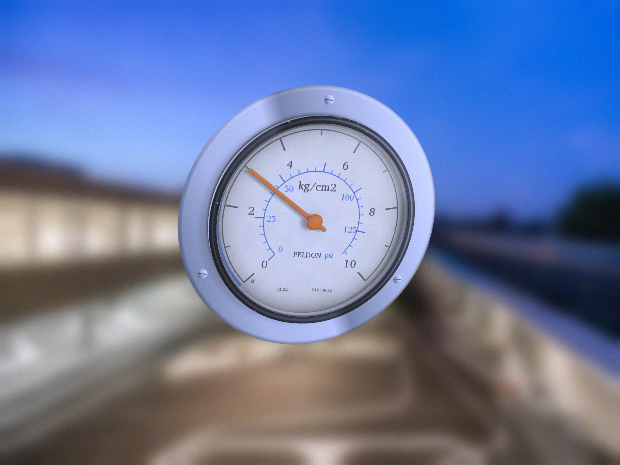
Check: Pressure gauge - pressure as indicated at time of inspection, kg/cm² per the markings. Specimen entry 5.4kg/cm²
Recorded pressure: 3kg/cm²
